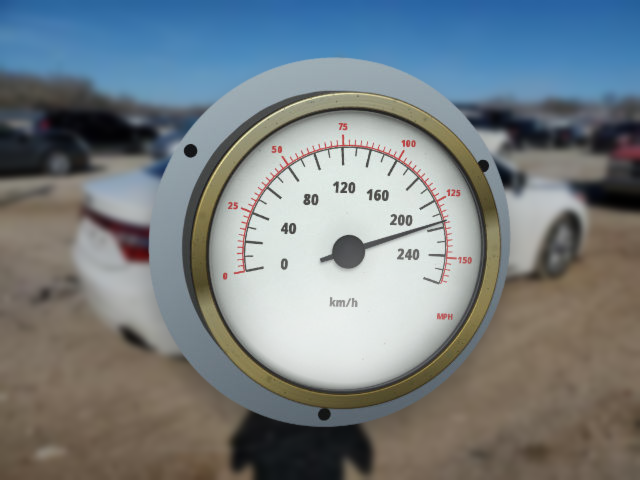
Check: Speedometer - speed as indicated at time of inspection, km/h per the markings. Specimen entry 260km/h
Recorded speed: 215km/h
